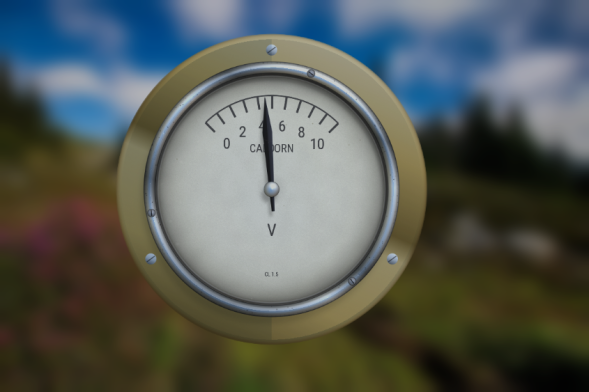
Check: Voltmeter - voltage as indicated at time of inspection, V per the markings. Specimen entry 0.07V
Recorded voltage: 4.5V
